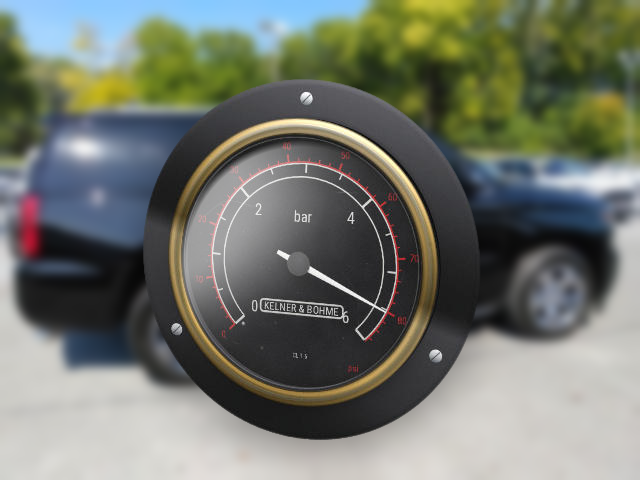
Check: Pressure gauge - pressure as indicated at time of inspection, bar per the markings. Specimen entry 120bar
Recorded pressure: 5.5bar
